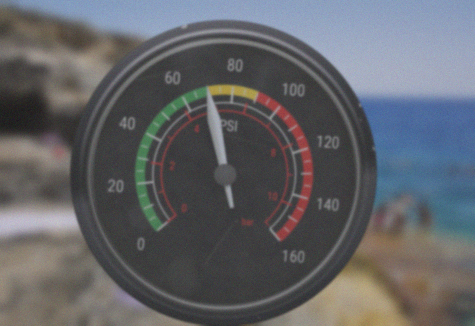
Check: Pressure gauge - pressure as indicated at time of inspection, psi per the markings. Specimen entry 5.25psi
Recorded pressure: 70psi
